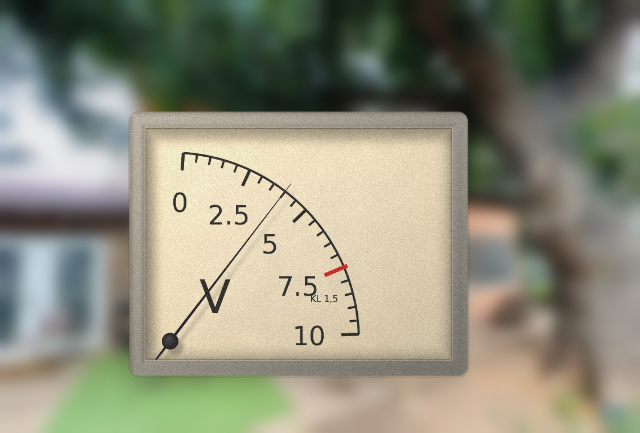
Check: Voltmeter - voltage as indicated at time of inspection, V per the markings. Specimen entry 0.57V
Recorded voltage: 4V
